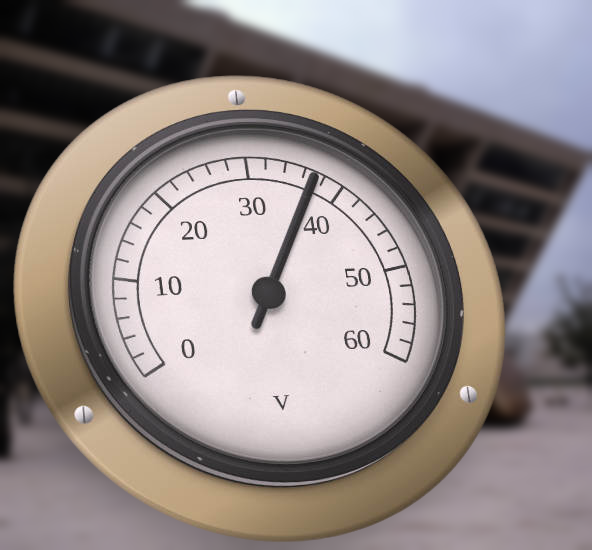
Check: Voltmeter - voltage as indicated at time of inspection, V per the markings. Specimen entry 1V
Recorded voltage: 37V
